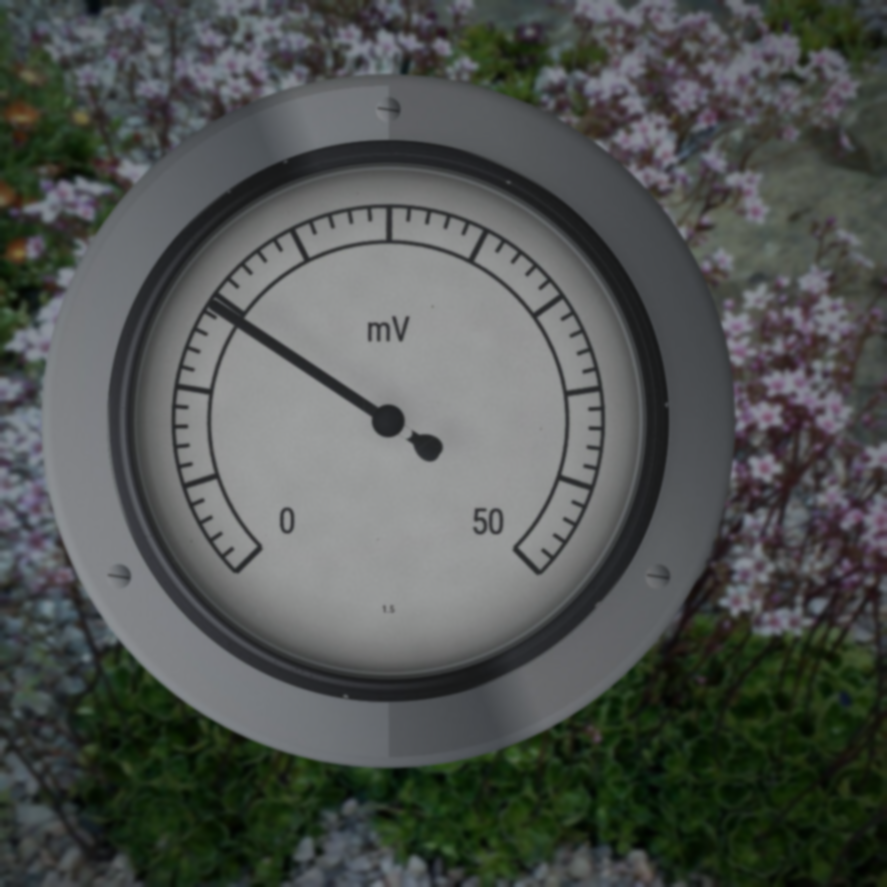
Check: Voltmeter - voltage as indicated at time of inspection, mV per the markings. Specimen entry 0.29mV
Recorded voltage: 14.5mV
